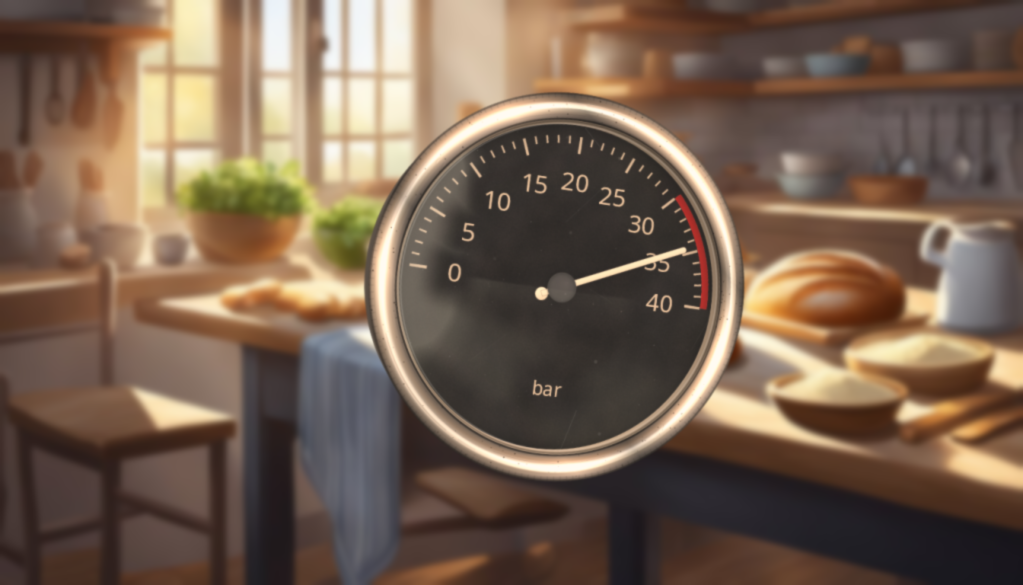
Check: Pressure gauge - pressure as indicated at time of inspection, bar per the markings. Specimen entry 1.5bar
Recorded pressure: 34.5bar
